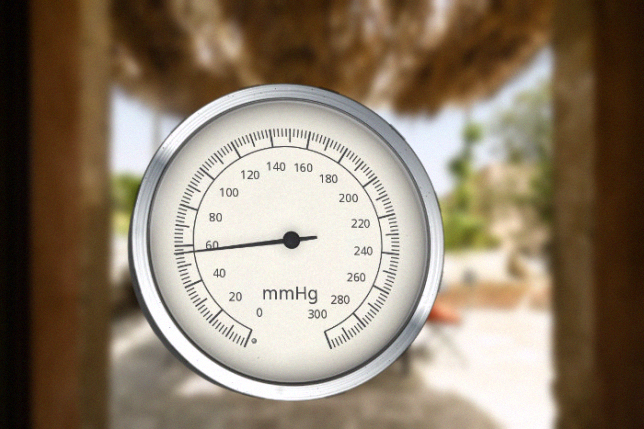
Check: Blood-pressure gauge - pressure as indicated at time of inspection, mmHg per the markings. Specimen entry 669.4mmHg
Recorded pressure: 56mmHg
